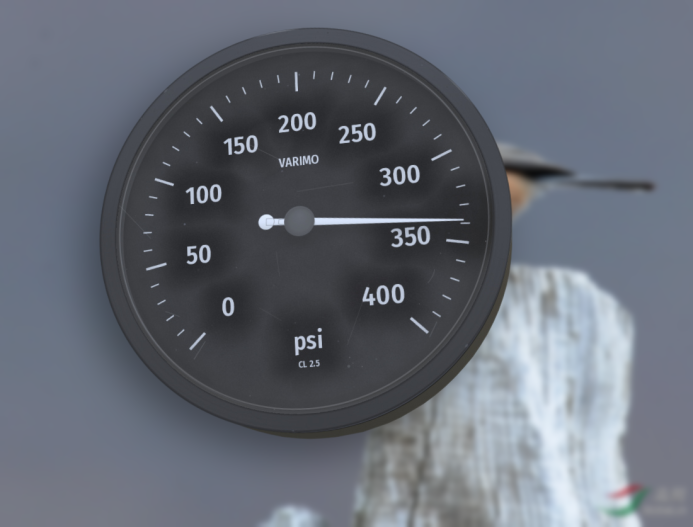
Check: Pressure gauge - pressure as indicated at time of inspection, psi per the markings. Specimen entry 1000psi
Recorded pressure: 340psi
